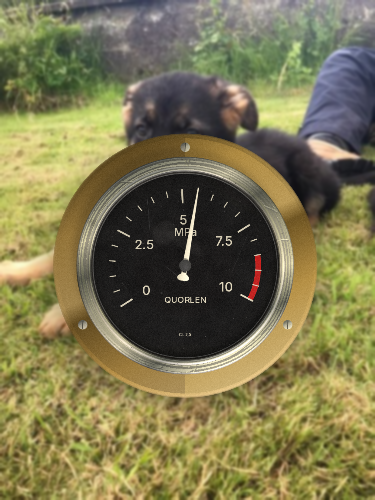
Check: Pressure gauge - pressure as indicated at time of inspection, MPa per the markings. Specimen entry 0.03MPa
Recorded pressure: 5.5MPa
